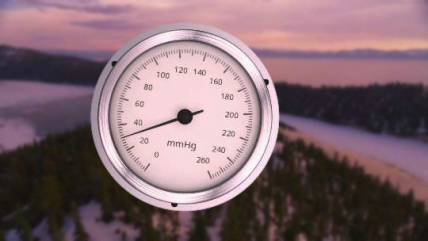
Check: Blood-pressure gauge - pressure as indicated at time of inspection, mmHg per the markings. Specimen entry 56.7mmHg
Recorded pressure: 30mmHg
